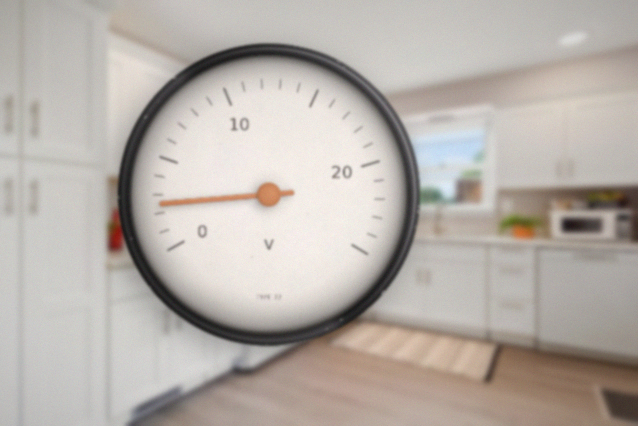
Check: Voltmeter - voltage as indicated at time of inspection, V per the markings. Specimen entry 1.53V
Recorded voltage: 2.5V
